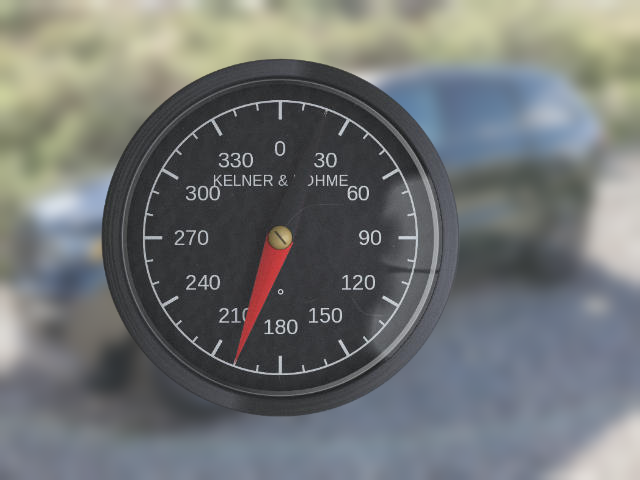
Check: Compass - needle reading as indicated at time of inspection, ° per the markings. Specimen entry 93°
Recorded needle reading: 200°
